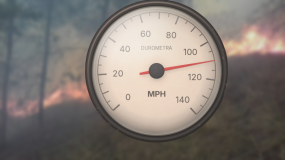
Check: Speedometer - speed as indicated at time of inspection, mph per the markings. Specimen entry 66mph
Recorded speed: 110mph
